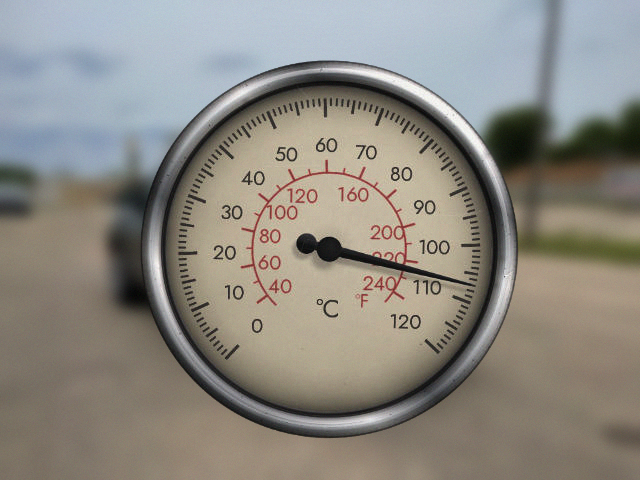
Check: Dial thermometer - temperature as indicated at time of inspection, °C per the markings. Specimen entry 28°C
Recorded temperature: 107°C
